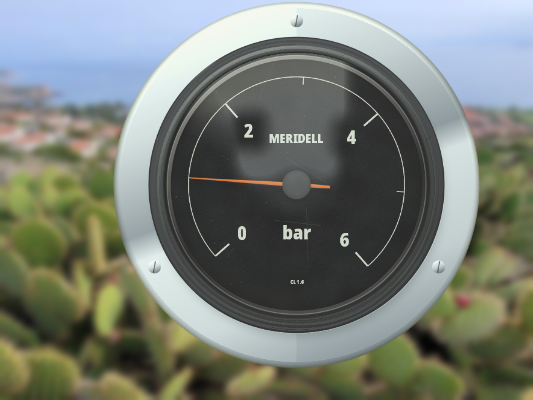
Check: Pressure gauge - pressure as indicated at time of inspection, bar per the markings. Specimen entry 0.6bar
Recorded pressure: 1bar
